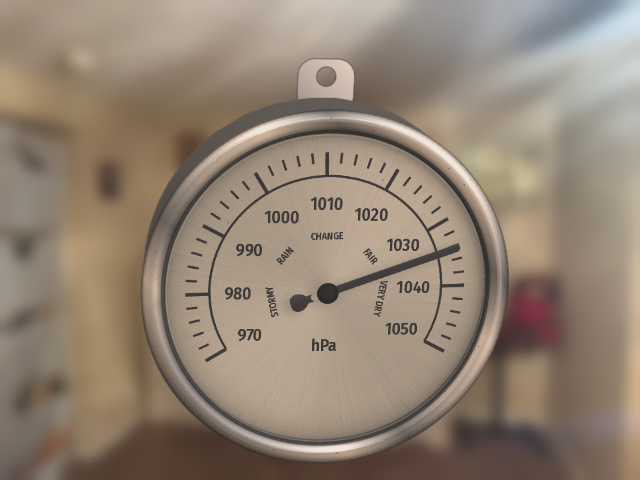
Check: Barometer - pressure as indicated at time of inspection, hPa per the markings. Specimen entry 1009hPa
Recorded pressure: 1034hPa
